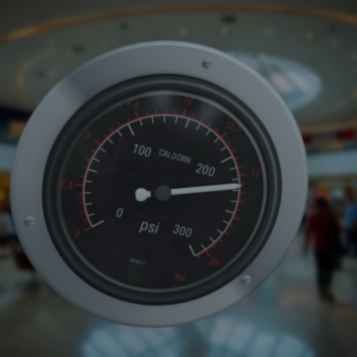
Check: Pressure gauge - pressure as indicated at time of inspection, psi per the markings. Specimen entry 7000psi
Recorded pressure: 225psi
